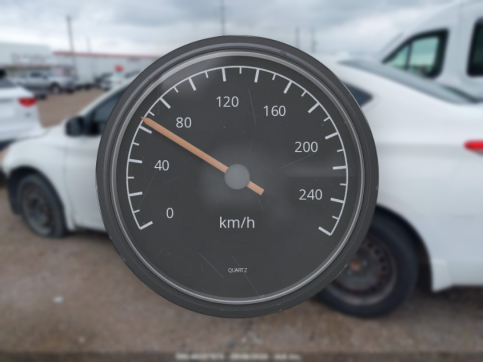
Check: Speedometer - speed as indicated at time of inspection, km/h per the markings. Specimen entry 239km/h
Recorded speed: 65km/h
